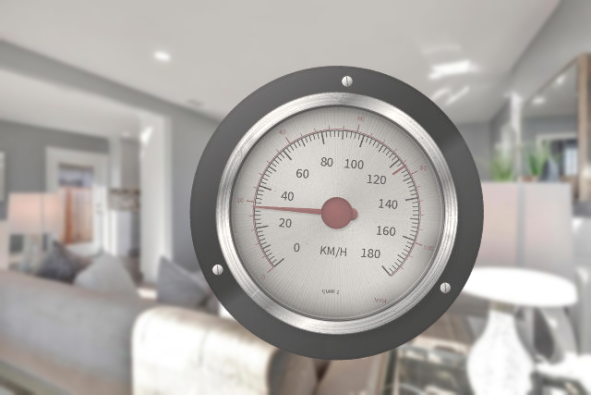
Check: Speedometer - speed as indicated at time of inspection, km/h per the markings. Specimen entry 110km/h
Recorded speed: 30km/h
